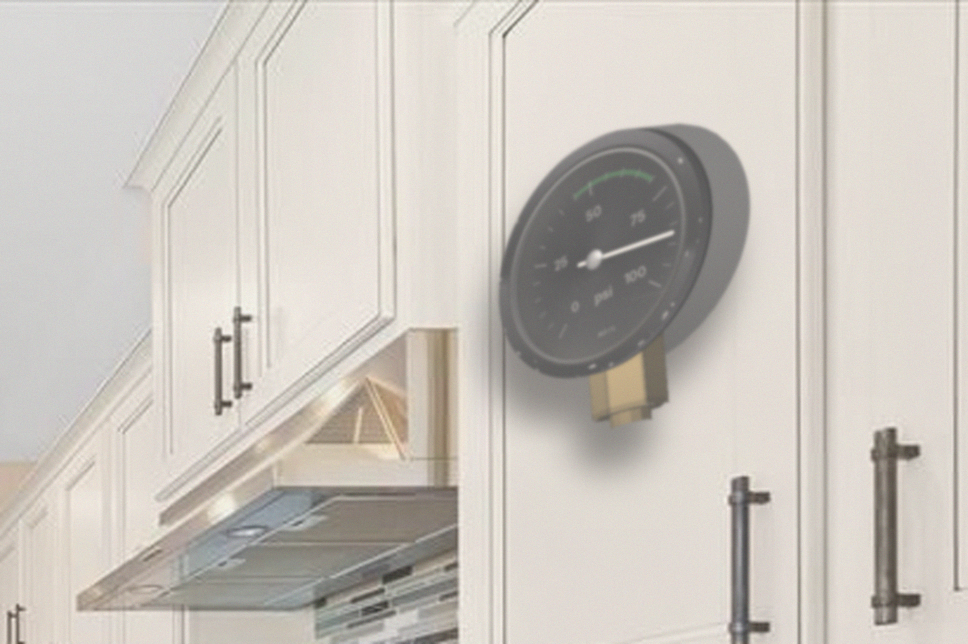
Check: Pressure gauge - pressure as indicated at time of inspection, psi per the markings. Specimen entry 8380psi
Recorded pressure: 87.5psi
